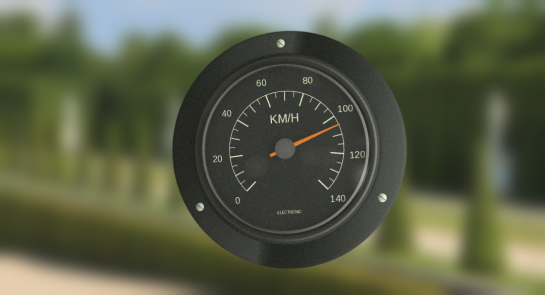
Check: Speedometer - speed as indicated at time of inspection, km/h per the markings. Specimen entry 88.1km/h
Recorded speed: 105km/h
